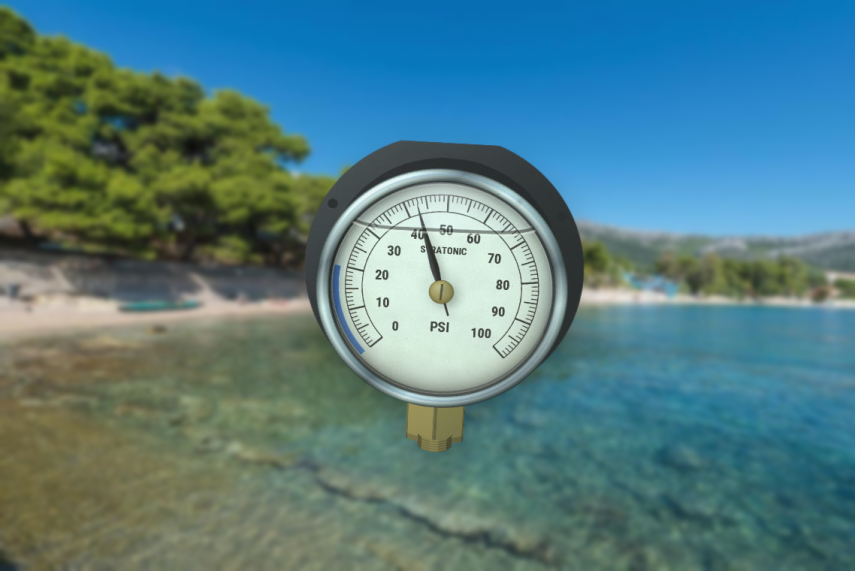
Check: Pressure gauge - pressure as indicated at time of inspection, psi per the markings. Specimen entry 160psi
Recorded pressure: 43psi
